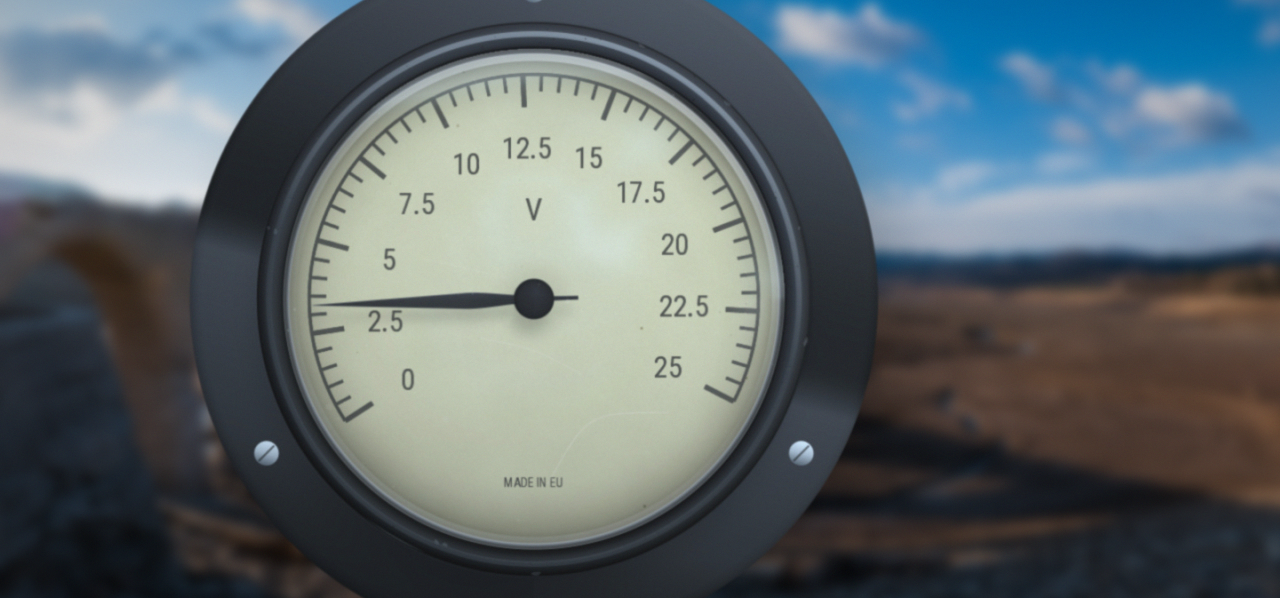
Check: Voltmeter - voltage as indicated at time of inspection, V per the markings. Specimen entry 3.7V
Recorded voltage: 3.25V
